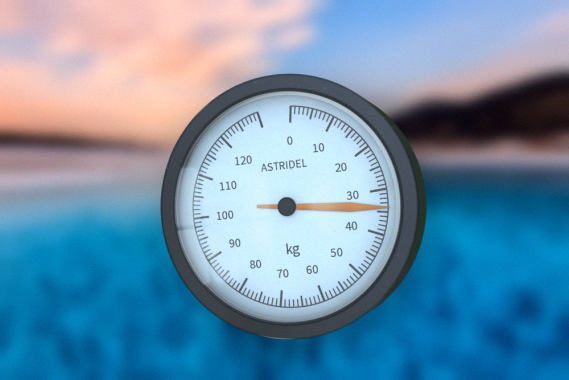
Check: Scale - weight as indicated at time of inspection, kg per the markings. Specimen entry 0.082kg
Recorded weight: 34kg
